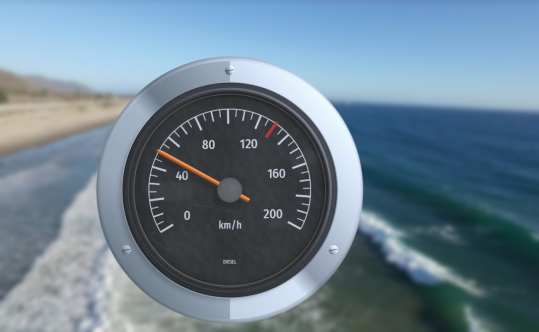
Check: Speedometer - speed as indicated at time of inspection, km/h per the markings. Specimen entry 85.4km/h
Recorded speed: 50km/h
